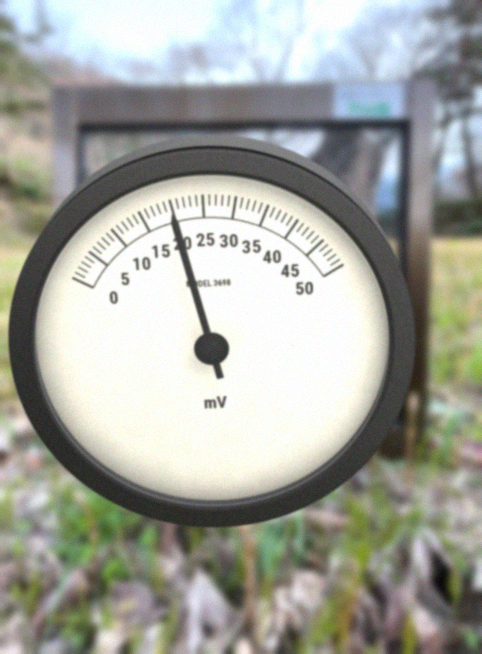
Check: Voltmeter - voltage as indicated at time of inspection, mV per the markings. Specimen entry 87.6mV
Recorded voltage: 20mV
